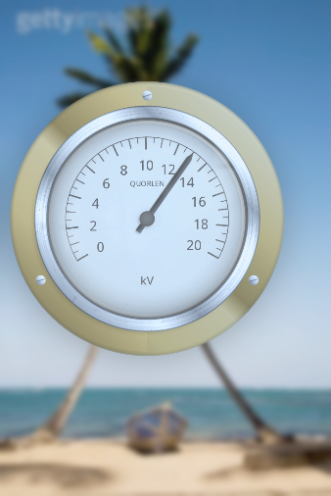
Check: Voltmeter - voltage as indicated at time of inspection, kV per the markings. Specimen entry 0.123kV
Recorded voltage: 13kV
